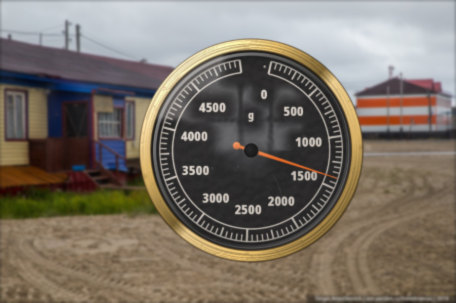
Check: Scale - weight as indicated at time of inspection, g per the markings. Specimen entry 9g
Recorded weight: 1400g
